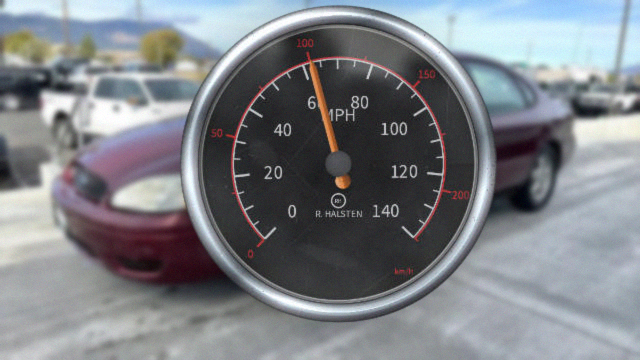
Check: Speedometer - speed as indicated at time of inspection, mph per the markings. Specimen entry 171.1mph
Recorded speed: 62.5mph
